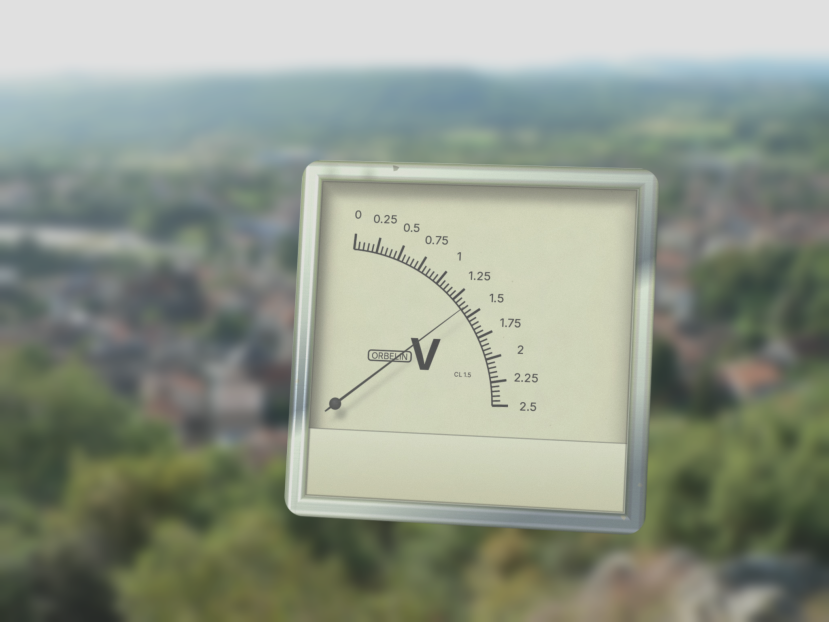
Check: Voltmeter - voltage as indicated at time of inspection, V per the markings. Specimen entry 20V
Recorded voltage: 1.4V
